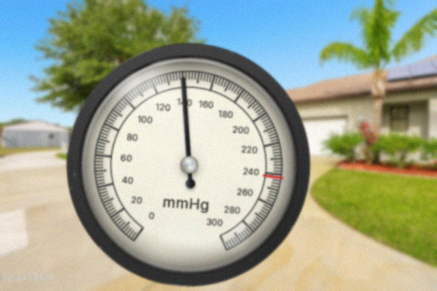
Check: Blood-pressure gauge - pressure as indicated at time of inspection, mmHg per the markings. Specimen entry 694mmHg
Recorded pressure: 140mmHg
